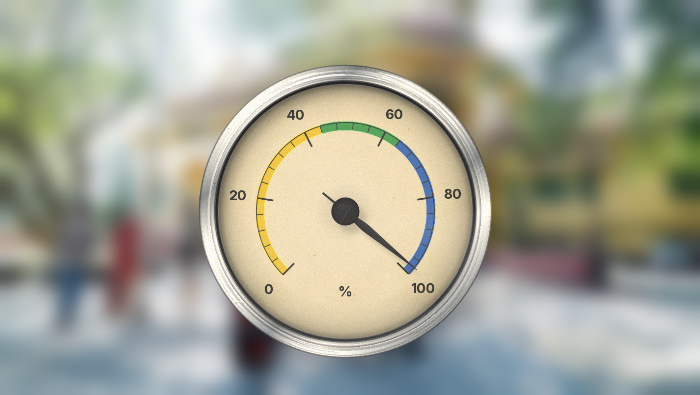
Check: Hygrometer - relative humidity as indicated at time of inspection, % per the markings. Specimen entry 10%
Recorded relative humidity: 98%
